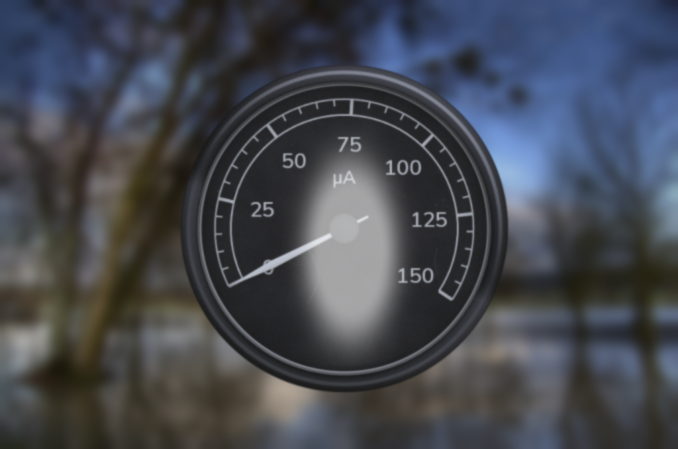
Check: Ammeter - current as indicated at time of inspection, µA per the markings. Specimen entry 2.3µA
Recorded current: 0µA
